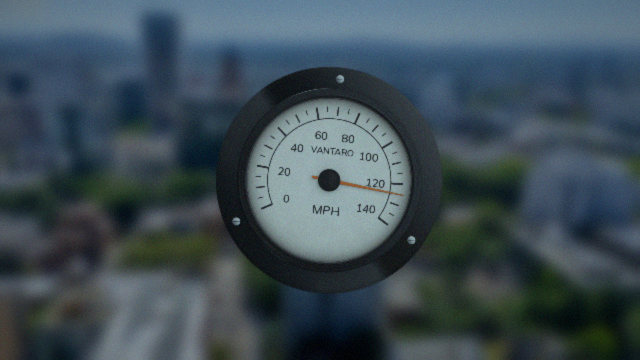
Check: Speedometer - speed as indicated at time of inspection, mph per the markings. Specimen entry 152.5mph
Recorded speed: 125mph
